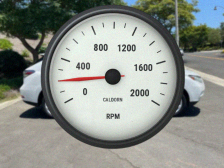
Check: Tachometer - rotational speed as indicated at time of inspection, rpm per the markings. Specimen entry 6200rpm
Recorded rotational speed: 200rpm
